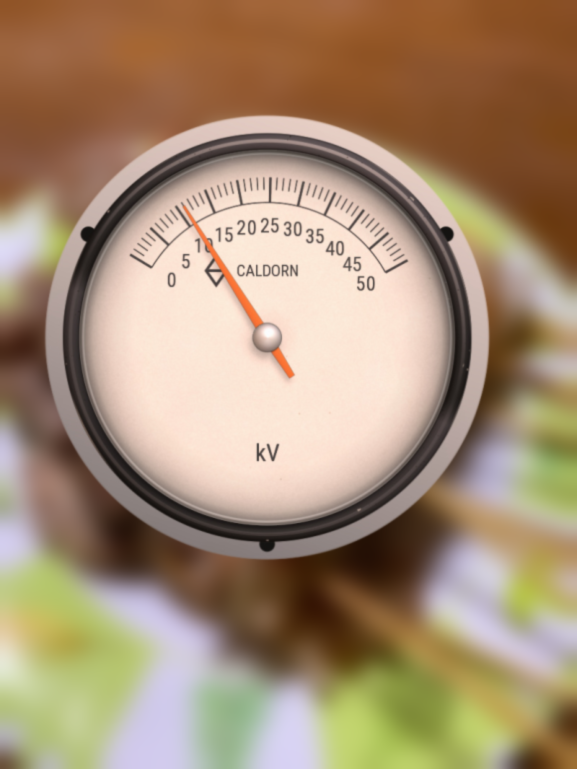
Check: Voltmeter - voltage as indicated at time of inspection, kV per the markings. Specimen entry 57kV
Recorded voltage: 11kV
